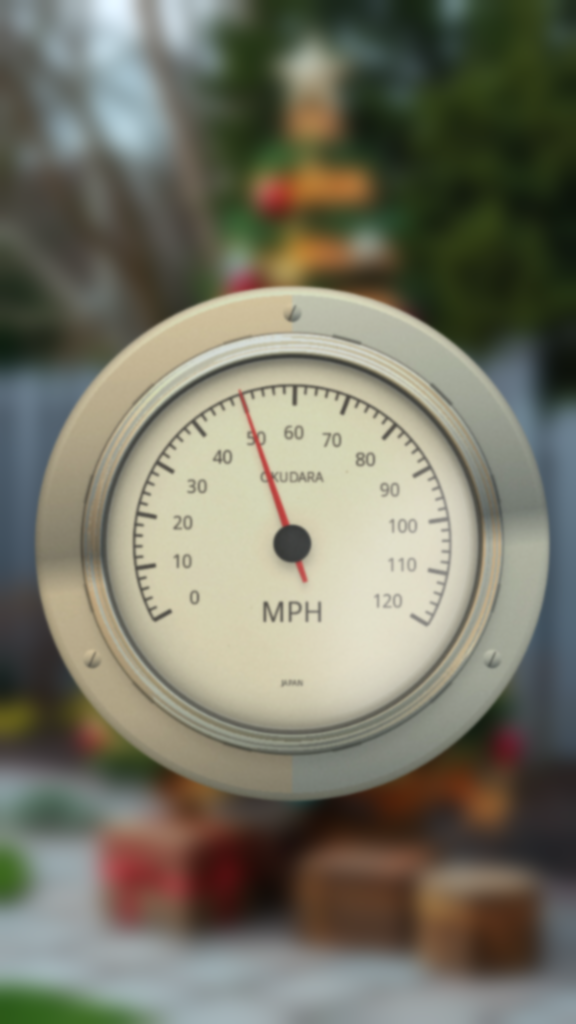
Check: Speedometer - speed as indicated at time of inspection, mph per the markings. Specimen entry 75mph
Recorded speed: 50mph
